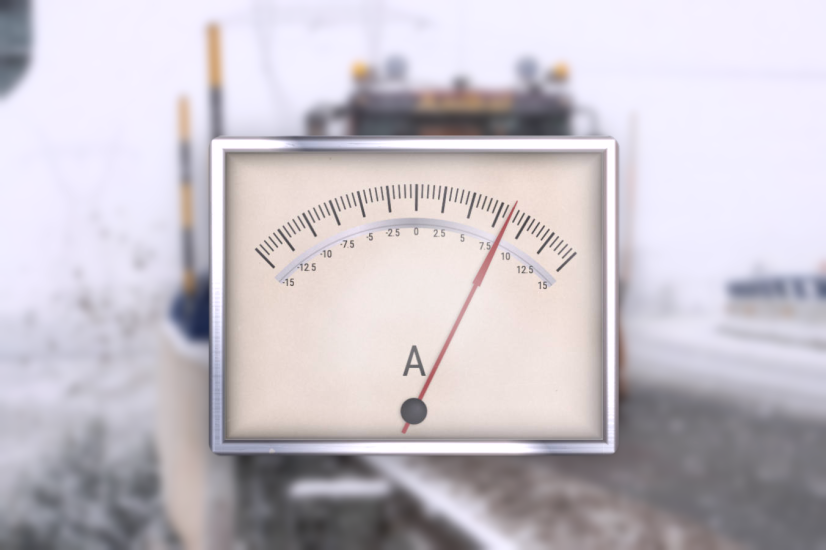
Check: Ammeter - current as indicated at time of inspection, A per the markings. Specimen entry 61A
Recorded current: 8.5A
